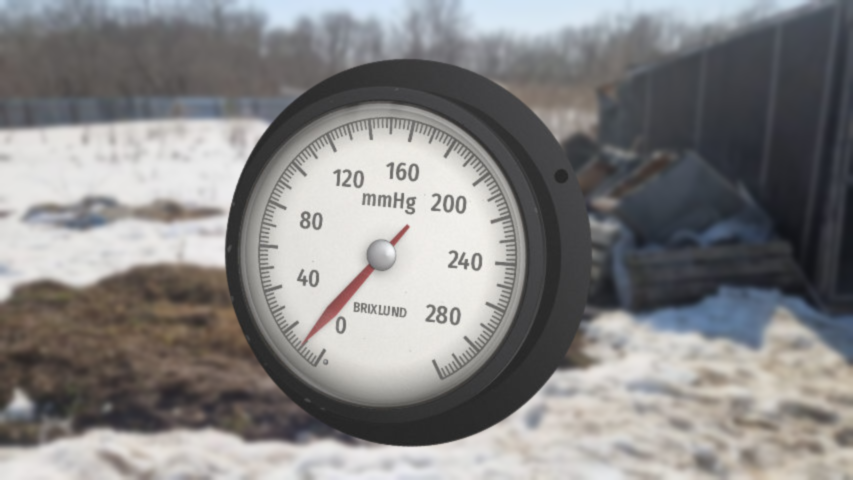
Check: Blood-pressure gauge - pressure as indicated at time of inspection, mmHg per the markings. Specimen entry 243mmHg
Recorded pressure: 10mmHg
